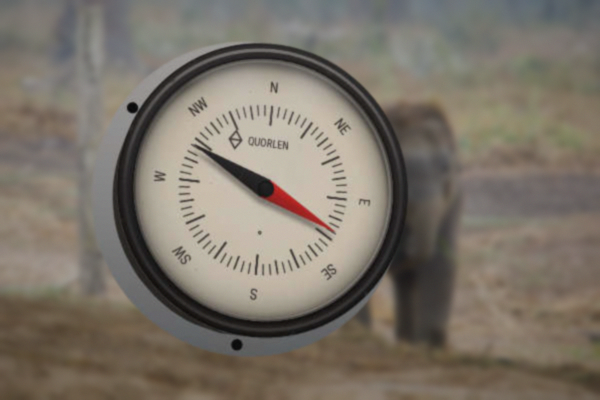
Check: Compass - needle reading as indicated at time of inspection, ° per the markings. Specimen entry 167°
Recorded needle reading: 115°
